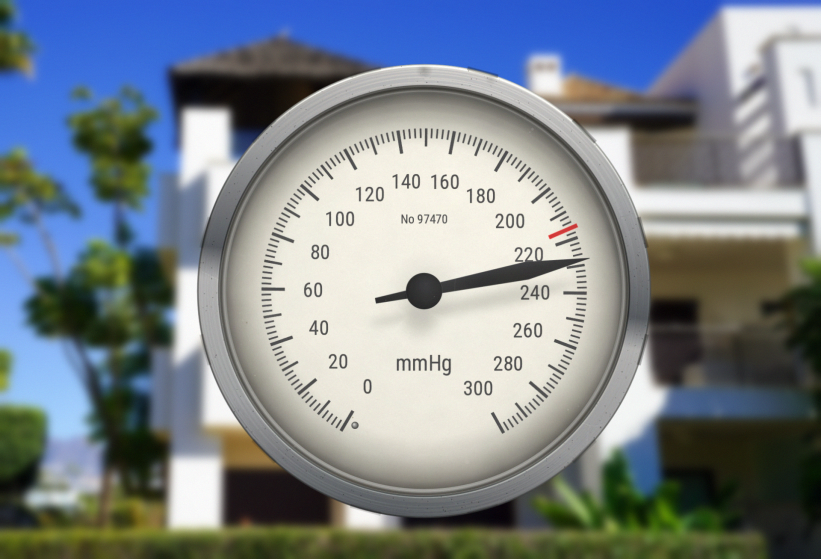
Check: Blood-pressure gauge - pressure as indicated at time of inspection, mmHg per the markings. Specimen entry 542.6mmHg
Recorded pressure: 228mmHg
